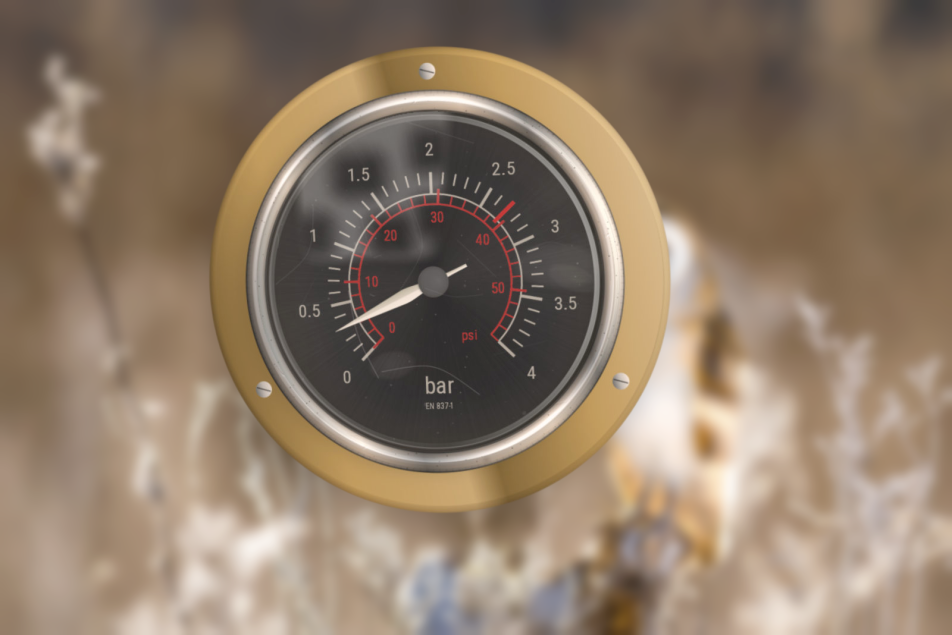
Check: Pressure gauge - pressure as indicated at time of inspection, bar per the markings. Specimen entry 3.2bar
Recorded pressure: 0.3bar
